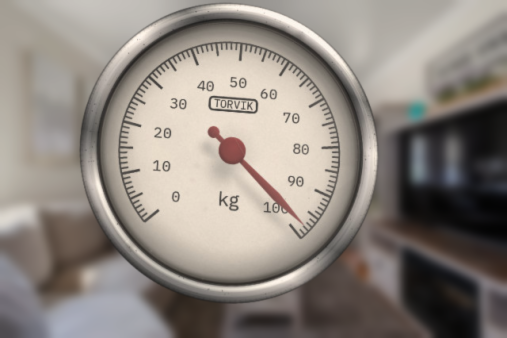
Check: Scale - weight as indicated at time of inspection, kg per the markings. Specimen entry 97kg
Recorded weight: 98kg
